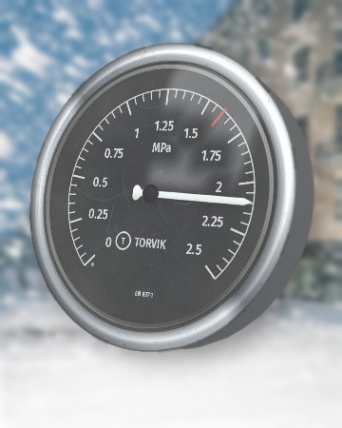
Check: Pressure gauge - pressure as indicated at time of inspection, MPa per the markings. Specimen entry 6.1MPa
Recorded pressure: 2.1MPa
